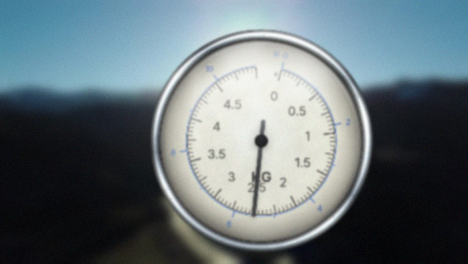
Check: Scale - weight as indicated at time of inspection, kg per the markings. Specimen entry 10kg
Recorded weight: 2.5kg
